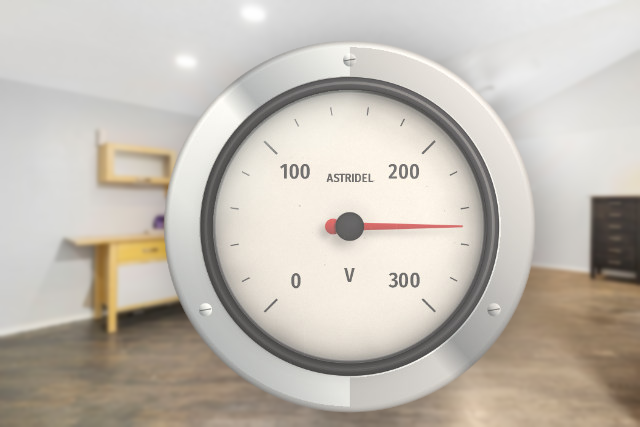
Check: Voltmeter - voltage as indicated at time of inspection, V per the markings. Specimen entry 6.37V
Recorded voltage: 250V
